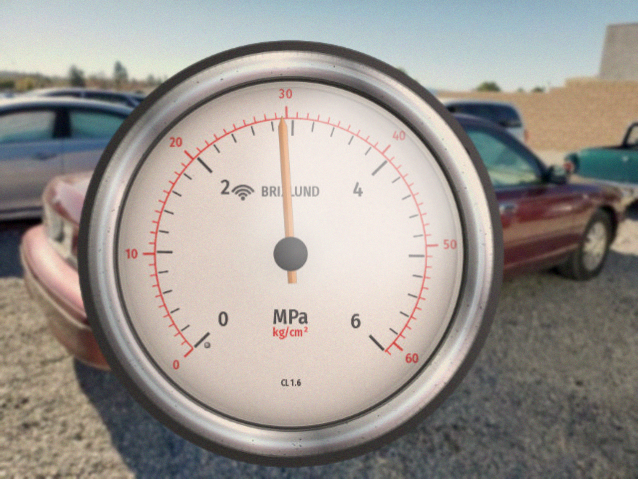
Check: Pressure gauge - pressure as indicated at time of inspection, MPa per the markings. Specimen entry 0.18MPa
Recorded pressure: 2.9MPa
